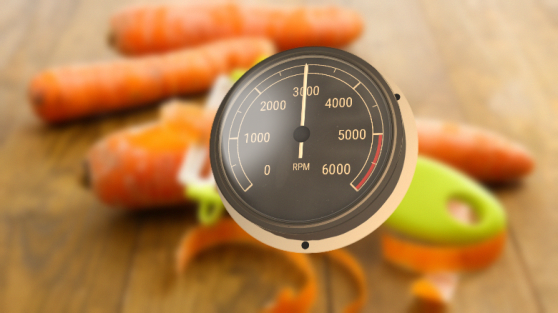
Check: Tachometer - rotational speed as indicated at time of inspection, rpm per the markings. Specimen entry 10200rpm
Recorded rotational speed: 3000rpm
